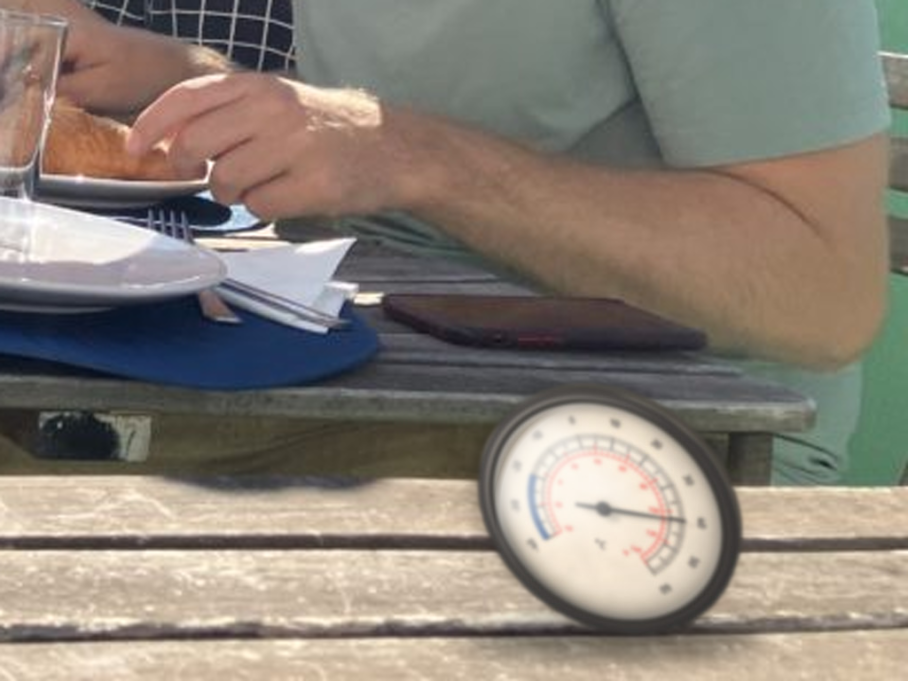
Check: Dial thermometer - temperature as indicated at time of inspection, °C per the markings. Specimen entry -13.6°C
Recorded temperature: 40°C
